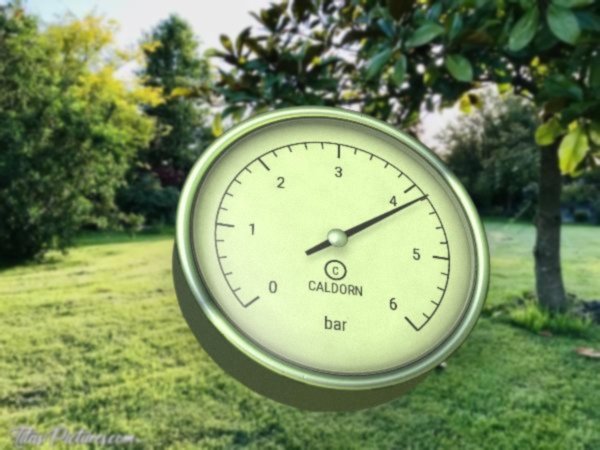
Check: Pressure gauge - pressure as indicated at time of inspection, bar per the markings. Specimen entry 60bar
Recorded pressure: 4.2bar
